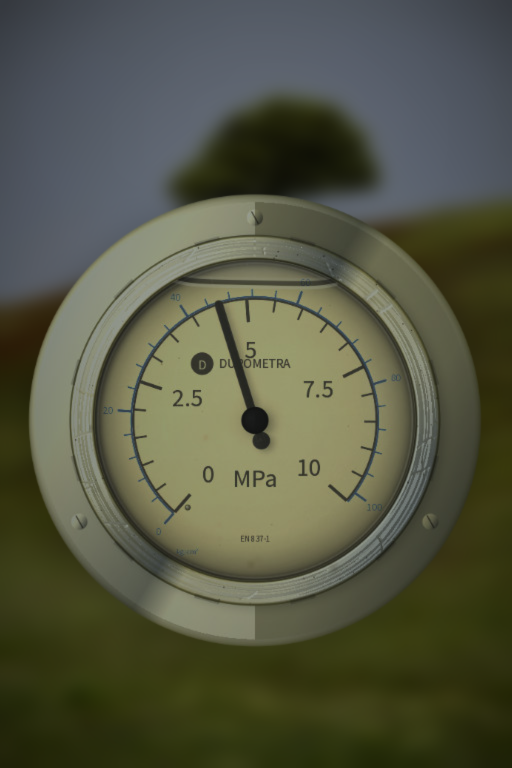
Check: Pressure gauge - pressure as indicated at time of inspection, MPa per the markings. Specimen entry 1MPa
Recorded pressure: 4.5MPa
